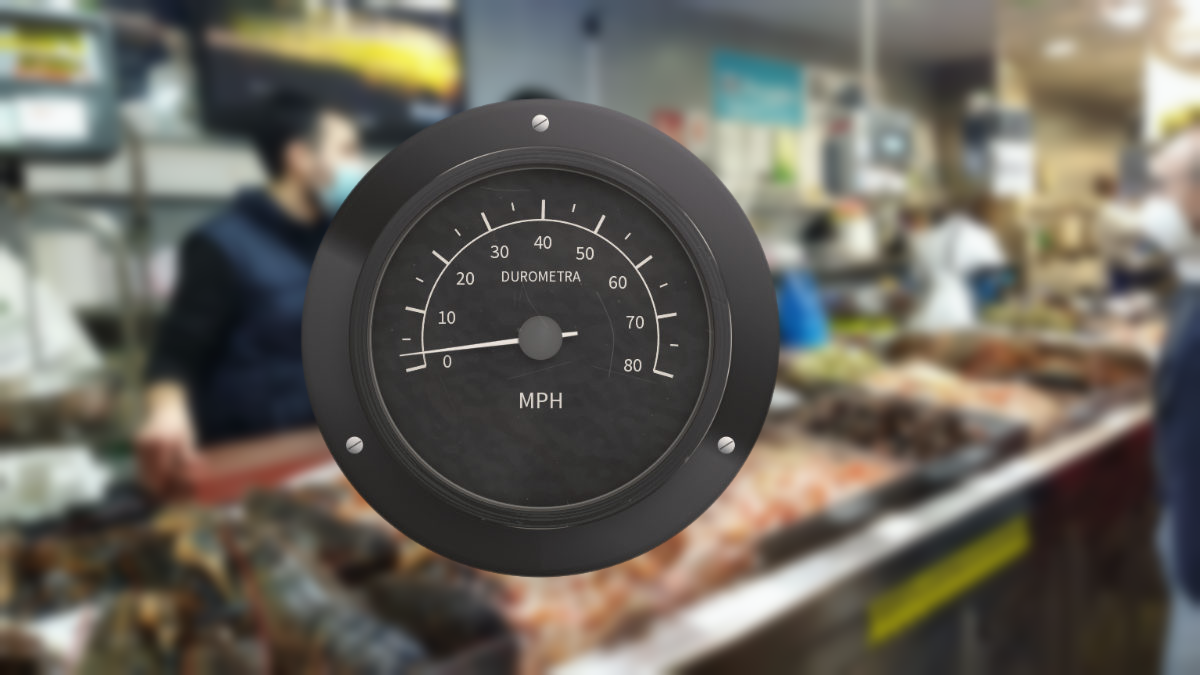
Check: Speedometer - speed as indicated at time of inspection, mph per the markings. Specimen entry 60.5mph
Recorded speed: 2.5mph
